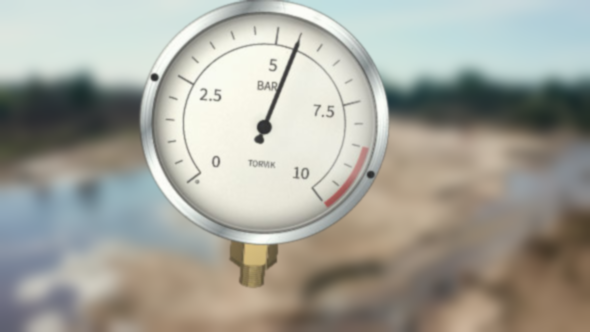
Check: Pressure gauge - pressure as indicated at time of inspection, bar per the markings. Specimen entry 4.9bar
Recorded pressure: 5.5bar
